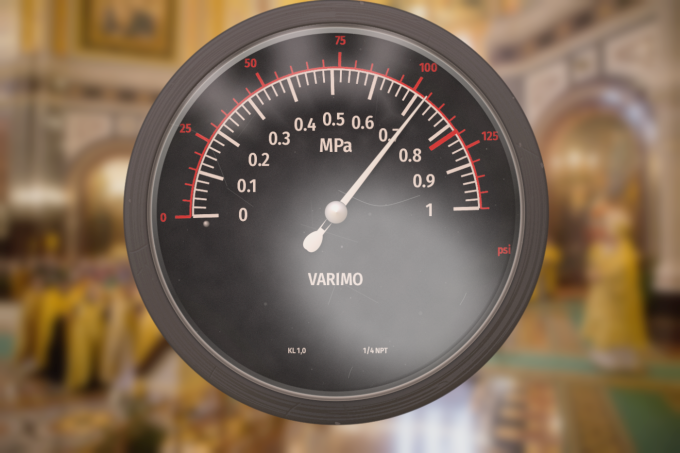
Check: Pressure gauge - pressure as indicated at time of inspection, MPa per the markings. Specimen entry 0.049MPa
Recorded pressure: 0.72MPa
